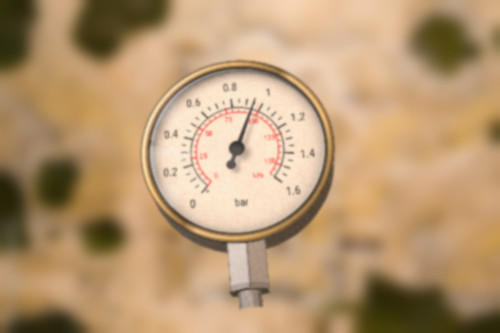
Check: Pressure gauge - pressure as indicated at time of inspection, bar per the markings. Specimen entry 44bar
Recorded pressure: 0.95bar
